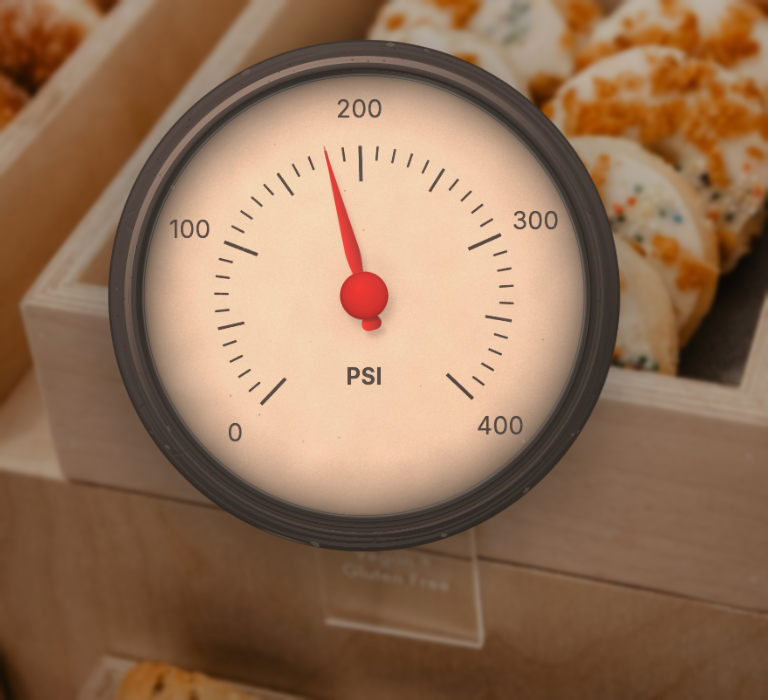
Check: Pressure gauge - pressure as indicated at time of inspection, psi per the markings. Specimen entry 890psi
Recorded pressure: 180psi
